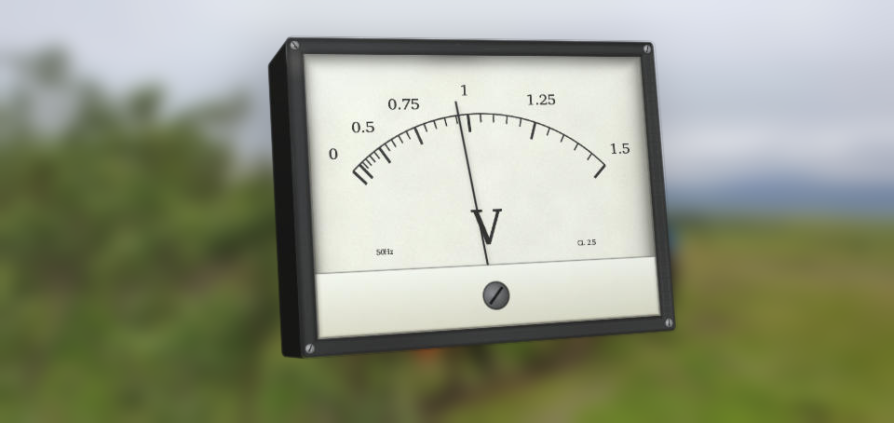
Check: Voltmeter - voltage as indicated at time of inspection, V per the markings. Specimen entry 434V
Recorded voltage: 0.95V
